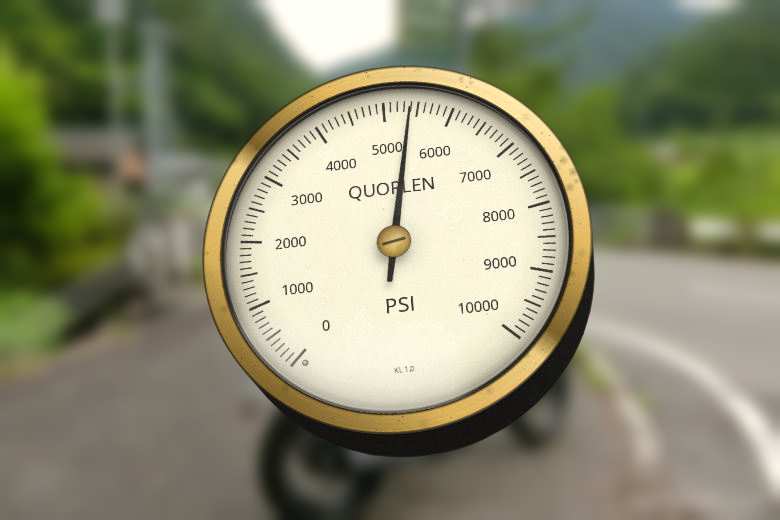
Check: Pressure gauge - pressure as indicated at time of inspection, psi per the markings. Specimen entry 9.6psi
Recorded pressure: 5400psi
